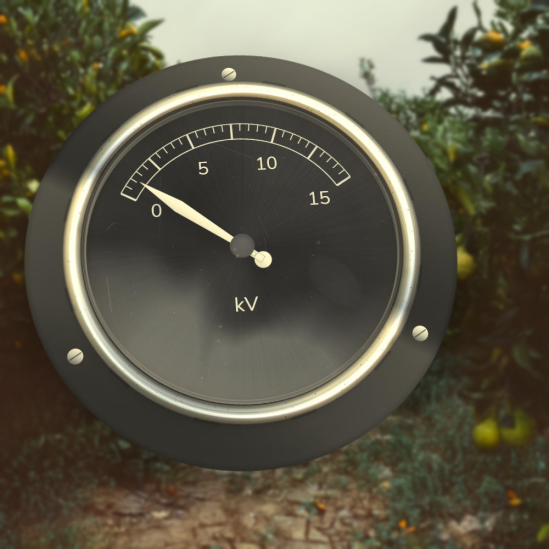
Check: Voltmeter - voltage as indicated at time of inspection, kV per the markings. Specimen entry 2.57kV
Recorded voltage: 1kV
